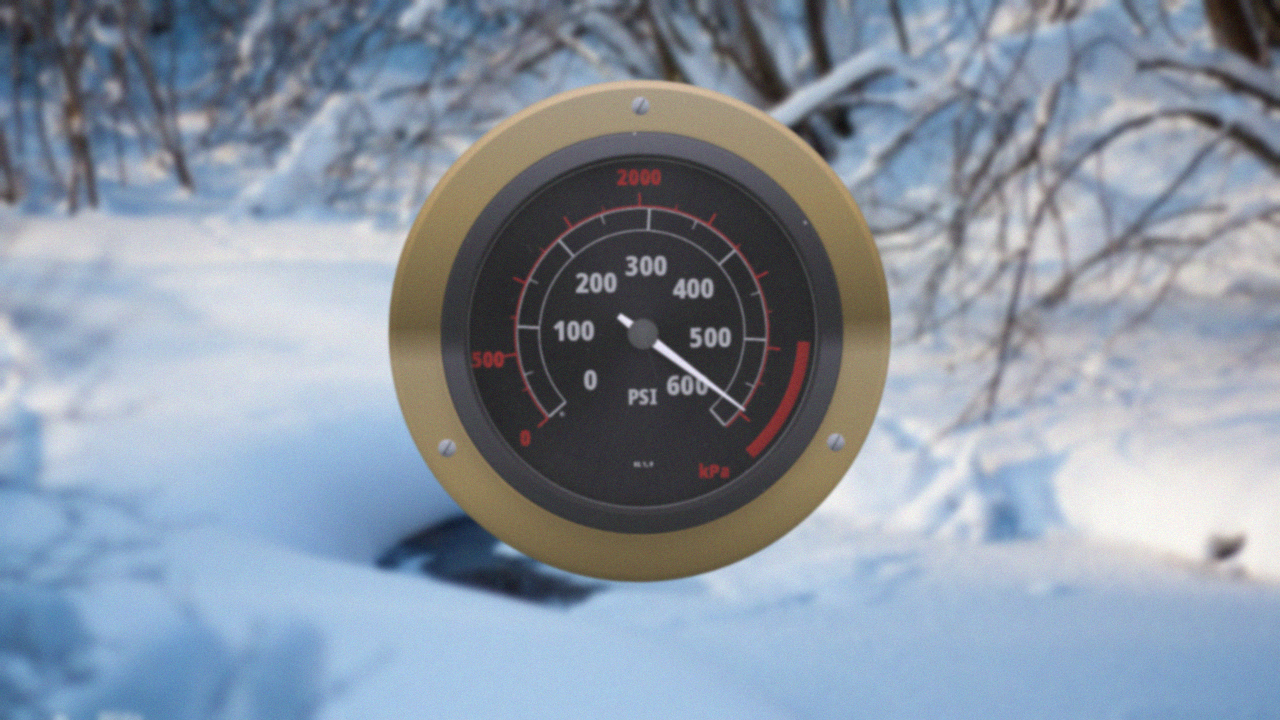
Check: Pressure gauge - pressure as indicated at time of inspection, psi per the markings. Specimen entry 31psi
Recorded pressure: 575psi
